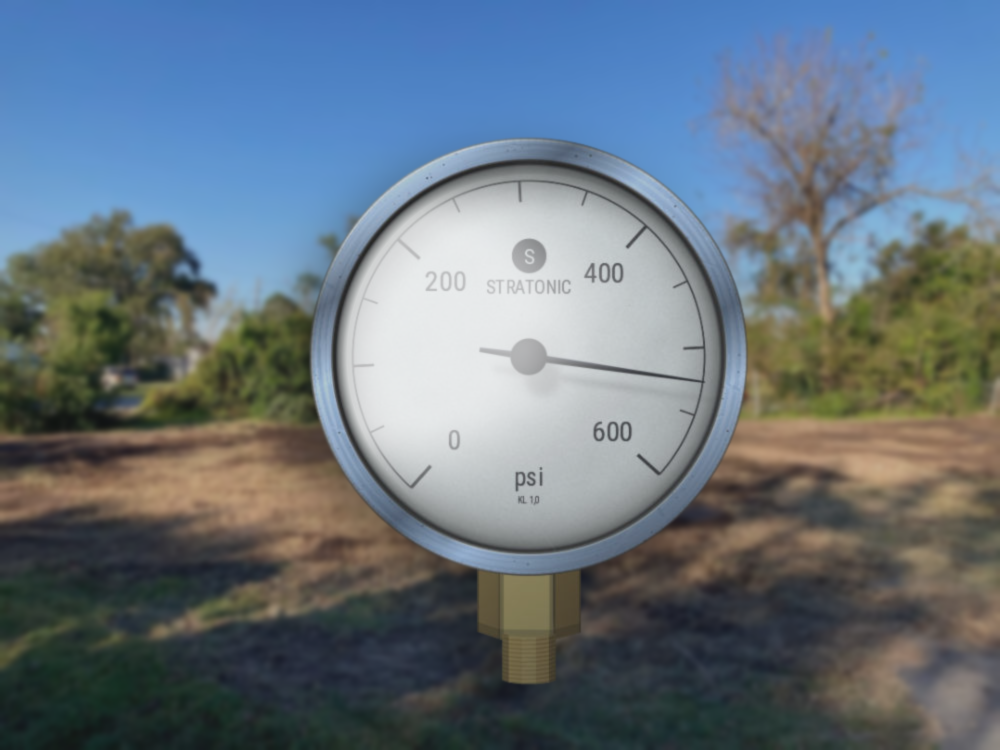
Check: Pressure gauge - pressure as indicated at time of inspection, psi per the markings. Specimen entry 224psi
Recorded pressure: 525psi
